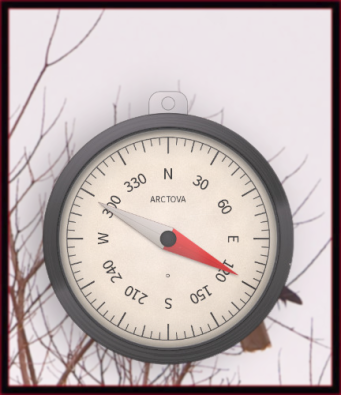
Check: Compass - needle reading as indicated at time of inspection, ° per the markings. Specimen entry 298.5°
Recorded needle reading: 117.5°
